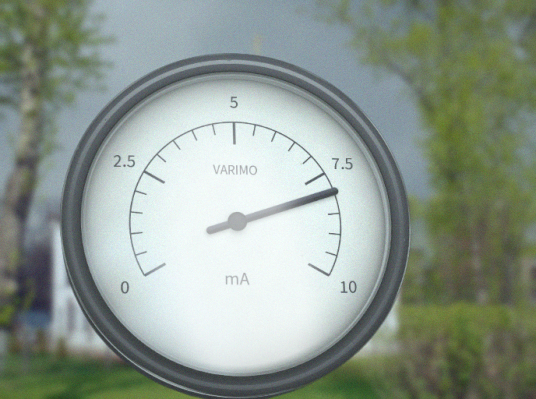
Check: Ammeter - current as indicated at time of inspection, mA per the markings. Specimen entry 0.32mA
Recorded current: 8mA
